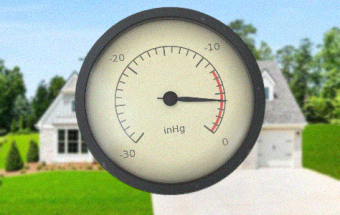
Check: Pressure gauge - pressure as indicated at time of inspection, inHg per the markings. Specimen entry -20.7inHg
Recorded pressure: -4inHg
